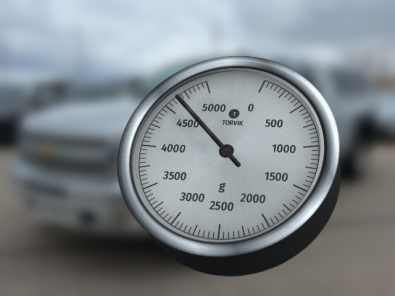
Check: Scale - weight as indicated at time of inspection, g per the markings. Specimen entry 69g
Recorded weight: 4650g
